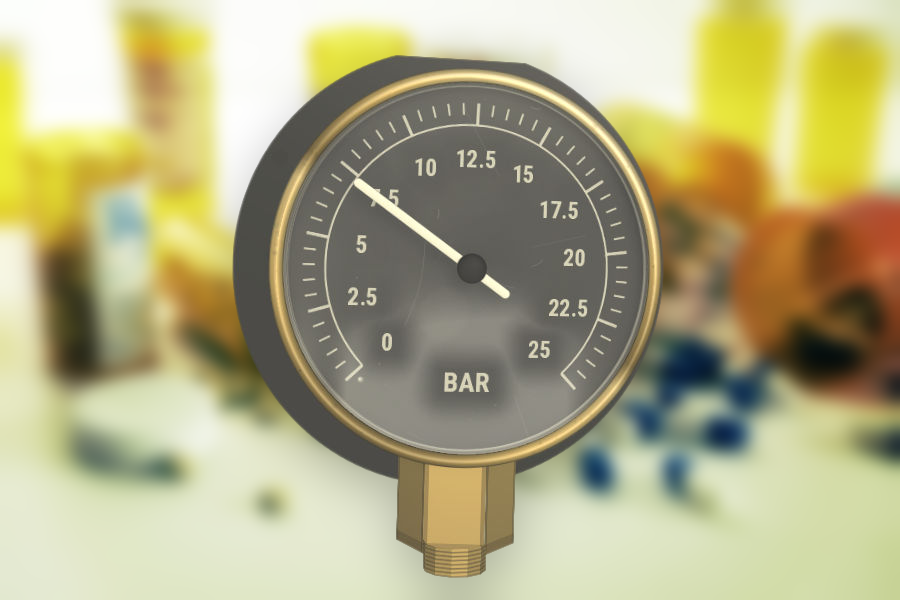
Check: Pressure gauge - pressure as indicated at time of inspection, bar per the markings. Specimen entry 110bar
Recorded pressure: 7.25bar
